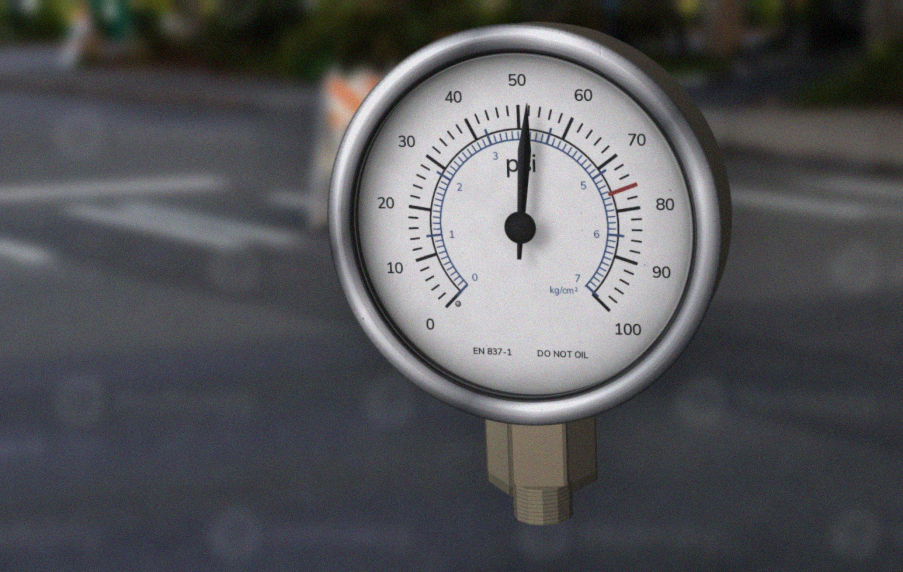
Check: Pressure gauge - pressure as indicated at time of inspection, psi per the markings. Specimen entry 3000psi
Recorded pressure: 52psi
